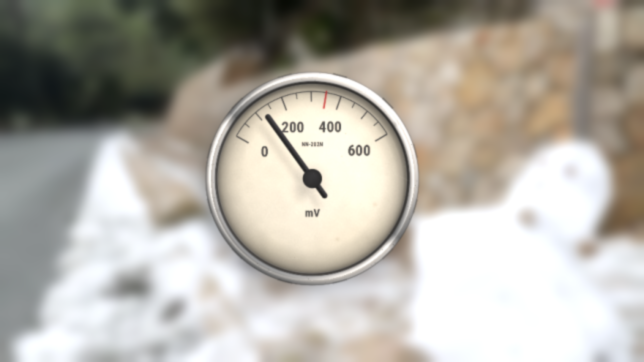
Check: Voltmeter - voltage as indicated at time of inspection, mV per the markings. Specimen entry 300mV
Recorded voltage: 125mV
